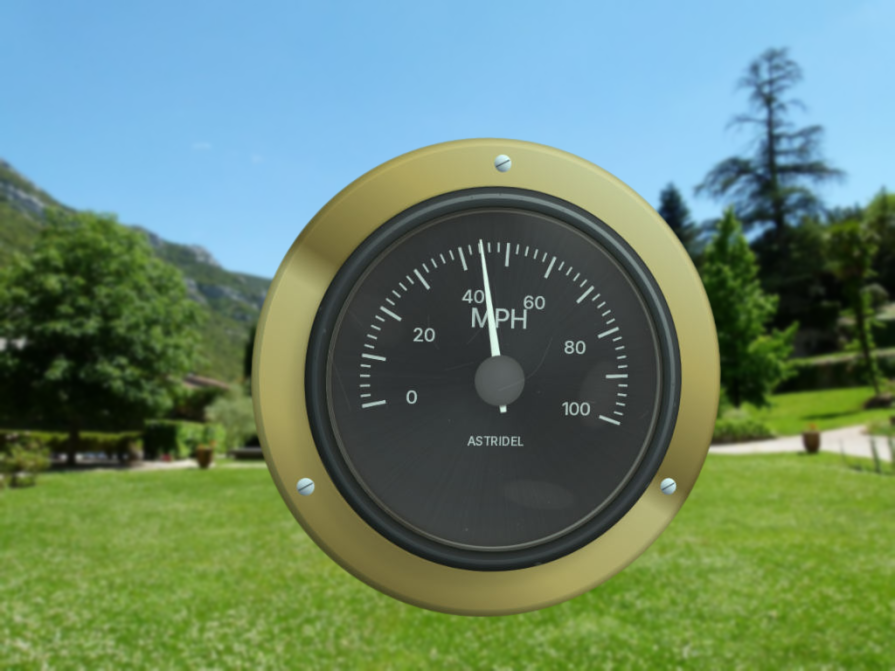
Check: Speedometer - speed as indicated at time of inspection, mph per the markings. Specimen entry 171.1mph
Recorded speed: 44mph
